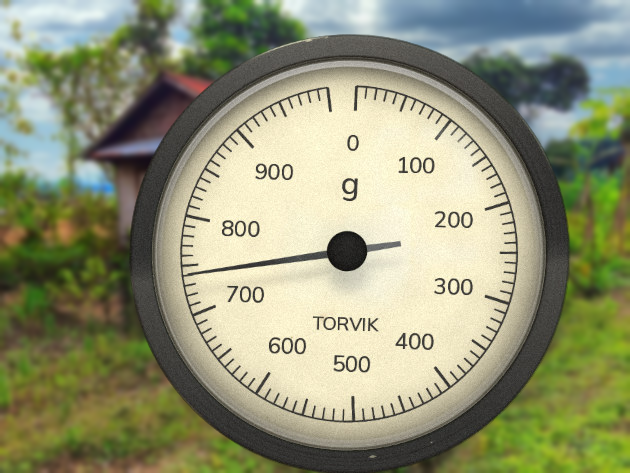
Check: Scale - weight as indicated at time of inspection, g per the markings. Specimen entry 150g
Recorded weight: 740g
